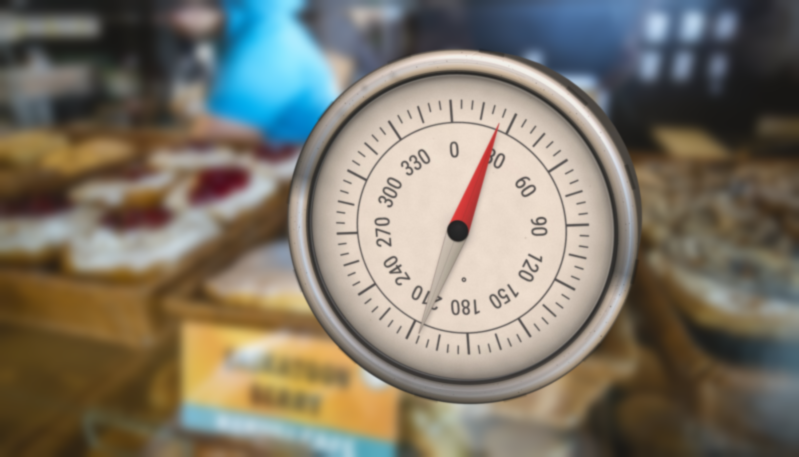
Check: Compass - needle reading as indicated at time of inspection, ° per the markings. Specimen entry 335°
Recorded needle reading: 25°
